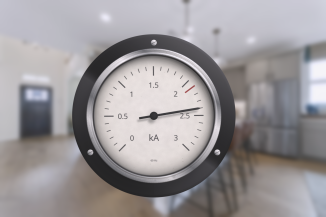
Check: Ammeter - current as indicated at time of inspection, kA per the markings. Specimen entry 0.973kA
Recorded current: 2.4kA
